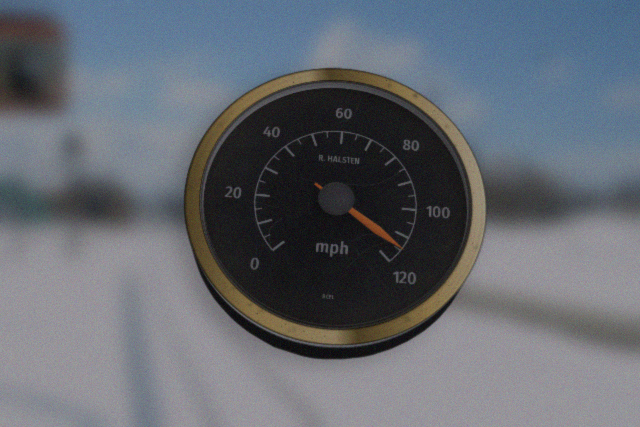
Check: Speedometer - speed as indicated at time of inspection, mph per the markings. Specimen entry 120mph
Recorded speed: 115mph
